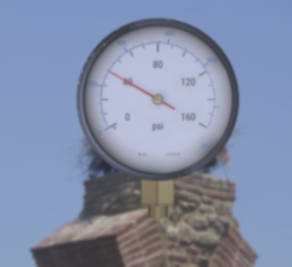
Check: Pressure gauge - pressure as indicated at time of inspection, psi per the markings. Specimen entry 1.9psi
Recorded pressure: 40psi
